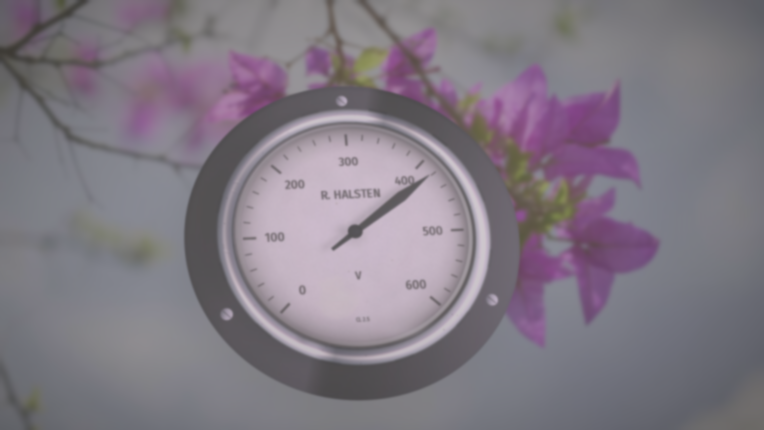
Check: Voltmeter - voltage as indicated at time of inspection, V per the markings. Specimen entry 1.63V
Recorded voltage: 420V
